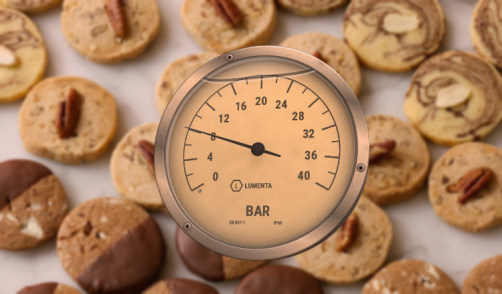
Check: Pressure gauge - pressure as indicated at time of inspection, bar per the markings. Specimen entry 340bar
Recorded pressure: 8bar
